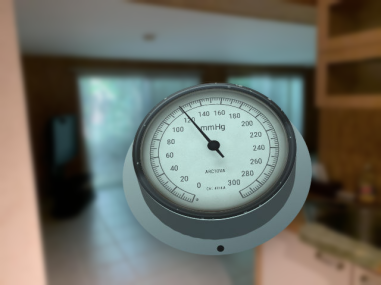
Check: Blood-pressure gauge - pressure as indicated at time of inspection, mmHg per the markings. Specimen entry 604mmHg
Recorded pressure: 120mmHg
